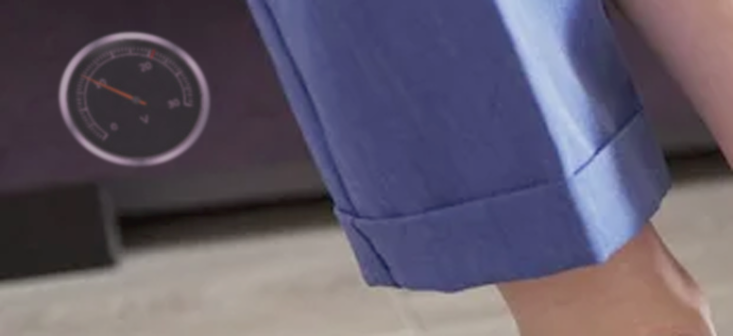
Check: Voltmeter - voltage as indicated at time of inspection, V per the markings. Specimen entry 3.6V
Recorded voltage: 10V
